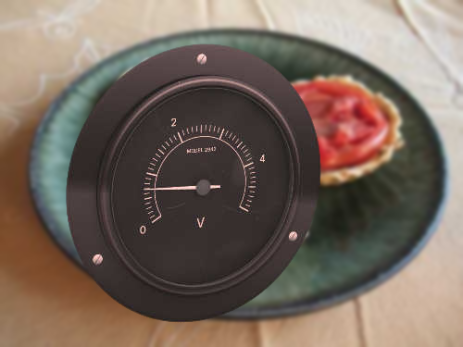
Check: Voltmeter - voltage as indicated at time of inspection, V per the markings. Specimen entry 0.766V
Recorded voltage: 0.7V
